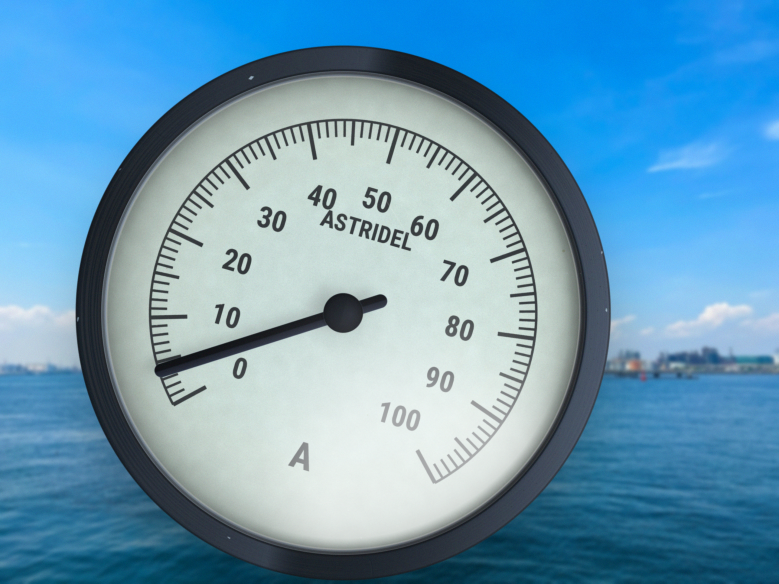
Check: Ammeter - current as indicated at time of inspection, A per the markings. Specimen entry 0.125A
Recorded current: 4A
